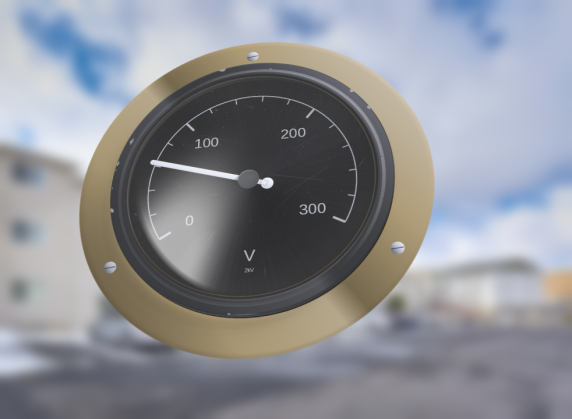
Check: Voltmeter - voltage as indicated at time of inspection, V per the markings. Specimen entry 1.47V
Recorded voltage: 60V
